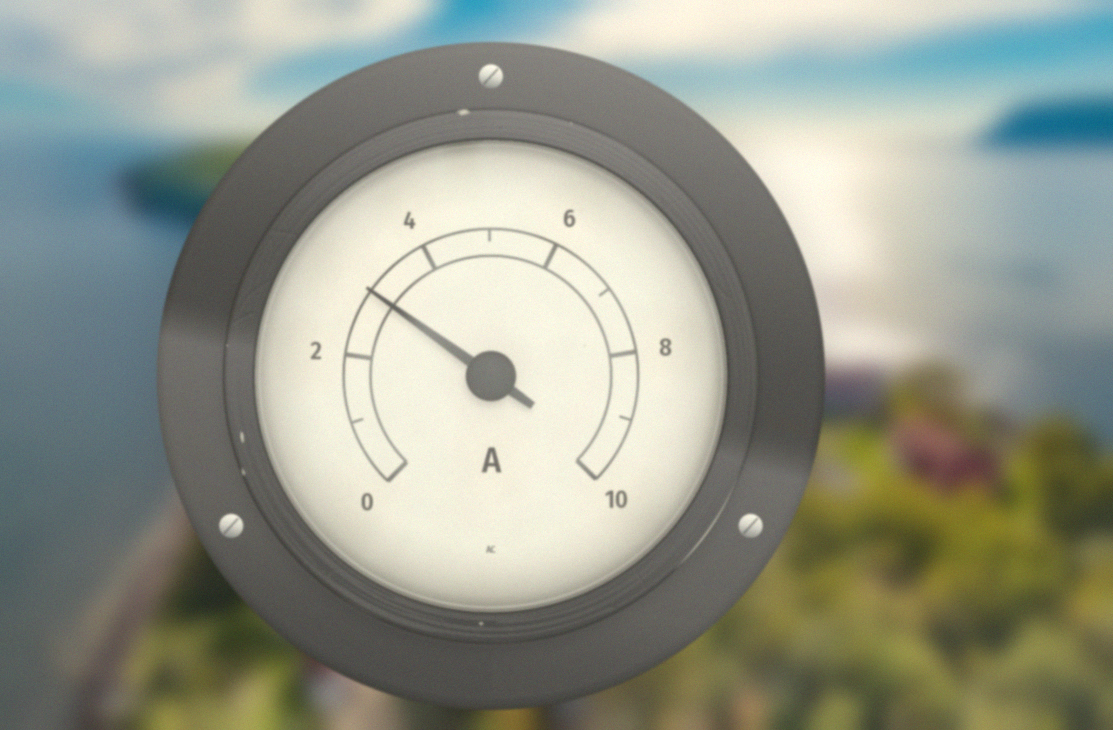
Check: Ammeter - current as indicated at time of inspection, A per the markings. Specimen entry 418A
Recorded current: 3A
